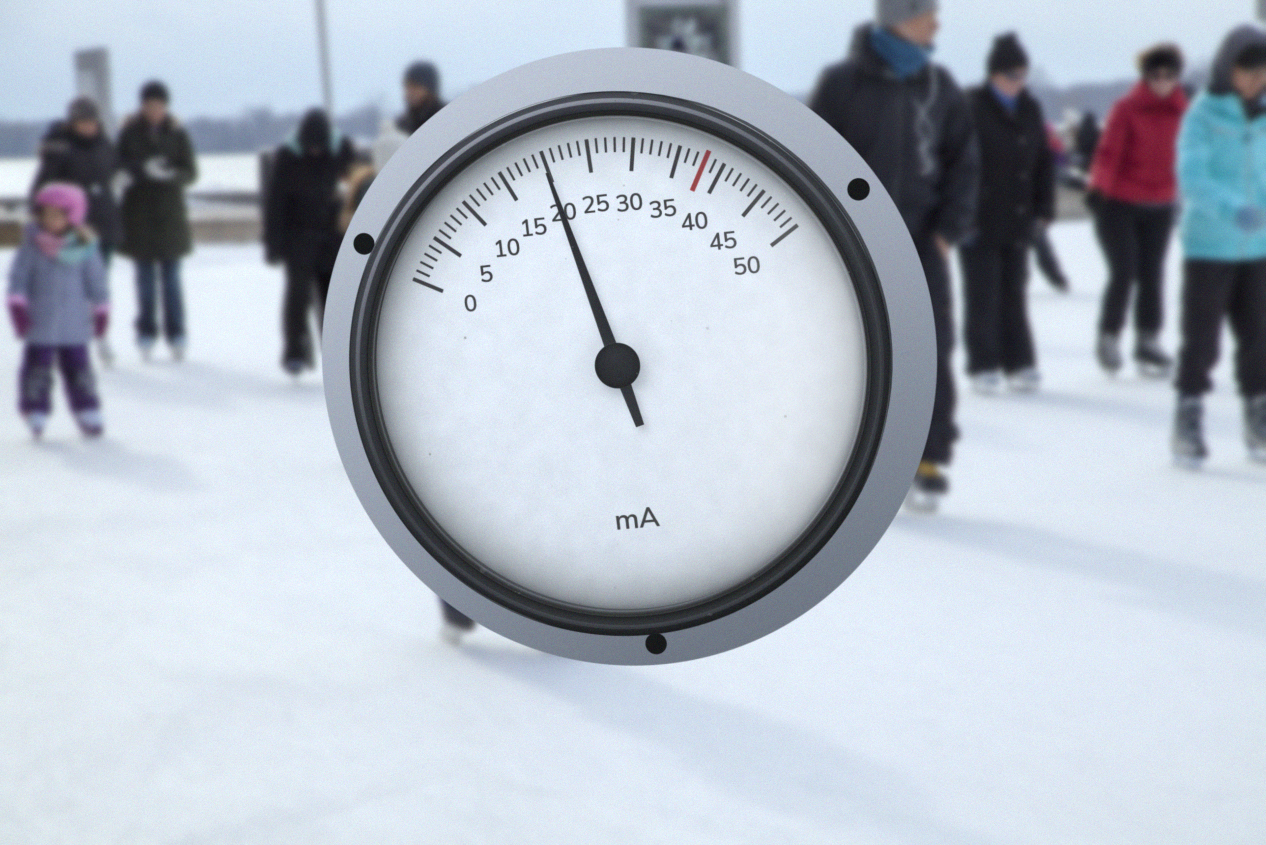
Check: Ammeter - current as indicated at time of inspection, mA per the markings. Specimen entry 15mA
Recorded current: 20mA
